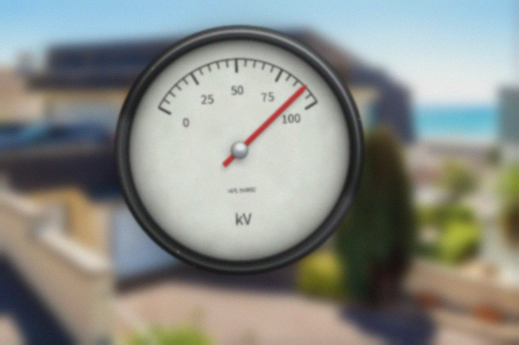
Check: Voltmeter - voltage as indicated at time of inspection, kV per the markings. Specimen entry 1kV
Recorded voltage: 90kV
